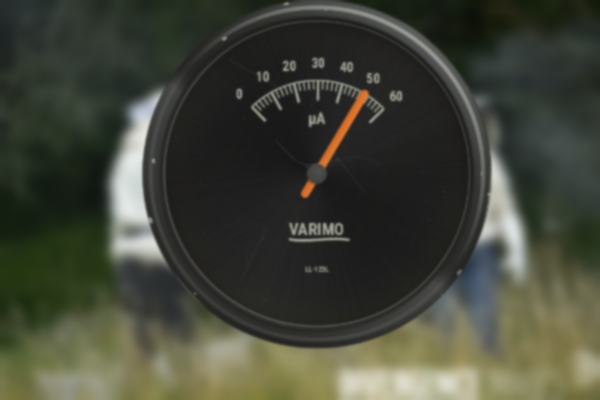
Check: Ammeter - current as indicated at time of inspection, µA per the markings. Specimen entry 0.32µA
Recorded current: 50µA
